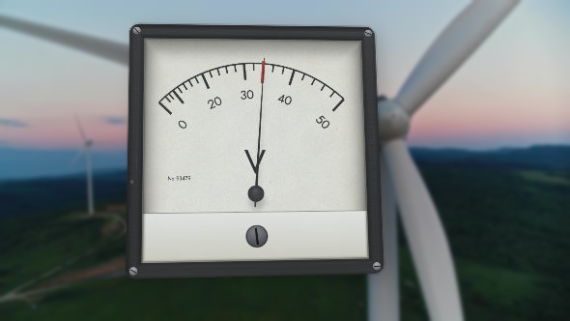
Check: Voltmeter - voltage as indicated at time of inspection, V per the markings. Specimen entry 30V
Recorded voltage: 34V
